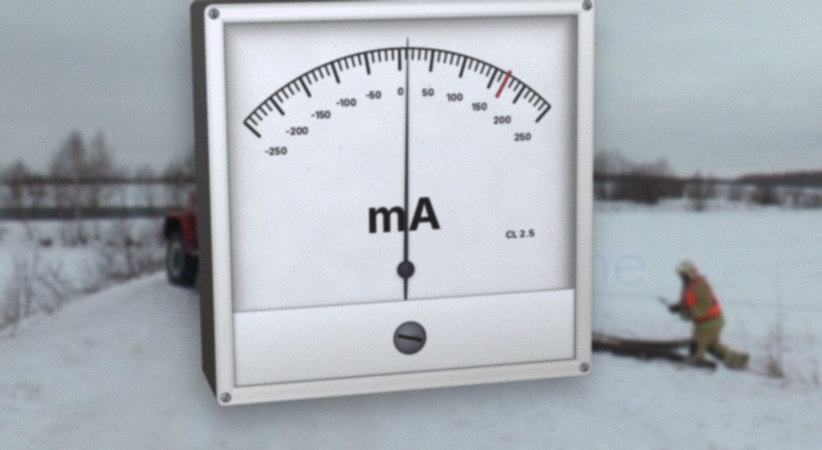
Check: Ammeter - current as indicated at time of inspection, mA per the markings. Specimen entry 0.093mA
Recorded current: 10mA
